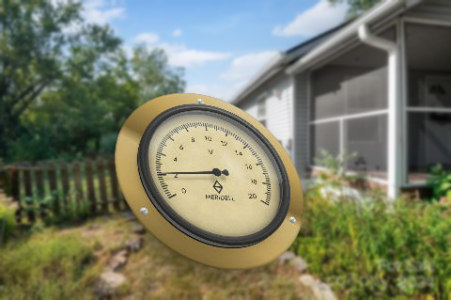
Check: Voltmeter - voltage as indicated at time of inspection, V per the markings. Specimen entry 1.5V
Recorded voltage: 2V
